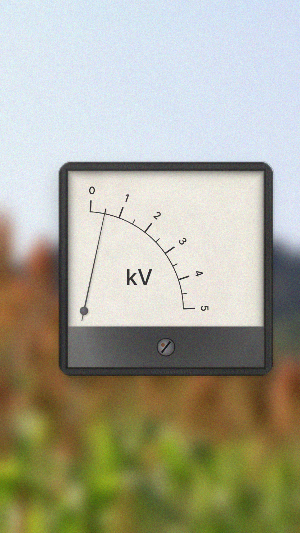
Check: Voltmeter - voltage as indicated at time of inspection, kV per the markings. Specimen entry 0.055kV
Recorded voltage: 0.5kV
